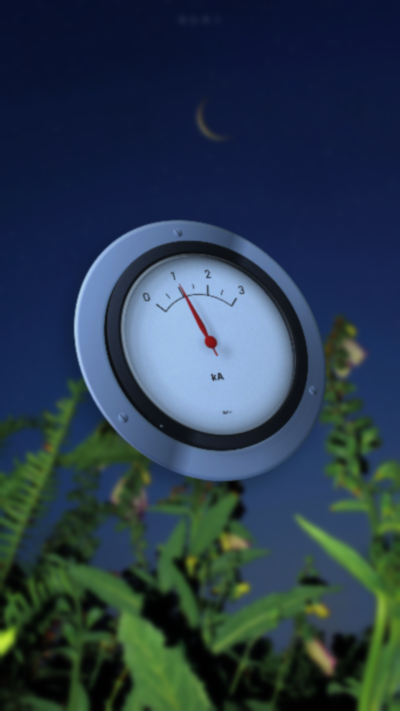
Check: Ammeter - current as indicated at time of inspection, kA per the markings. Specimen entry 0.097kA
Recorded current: 1kA
